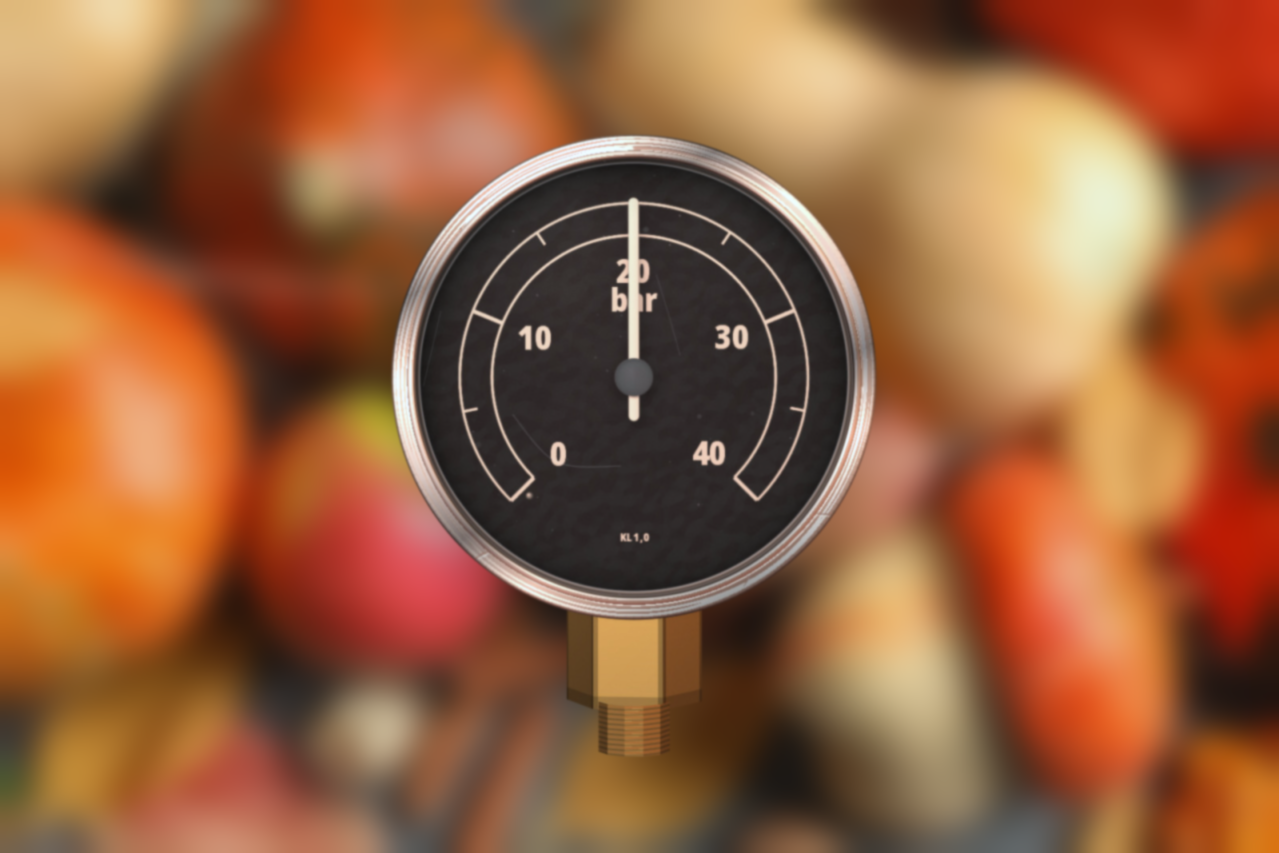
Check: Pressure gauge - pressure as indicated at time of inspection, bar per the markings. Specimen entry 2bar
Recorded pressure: 20bar
